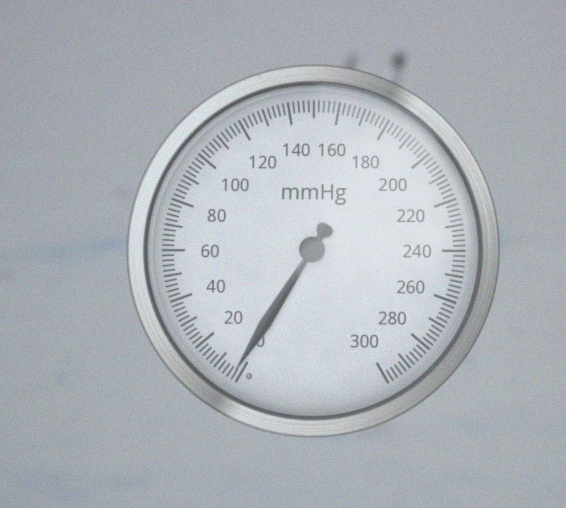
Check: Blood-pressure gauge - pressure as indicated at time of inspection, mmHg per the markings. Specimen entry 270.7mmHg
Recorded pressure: 2mmHg
